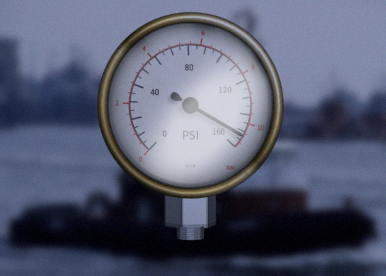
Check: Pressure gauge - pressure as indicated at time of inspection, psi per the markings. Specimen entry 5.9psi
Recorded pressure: 152.5psi
